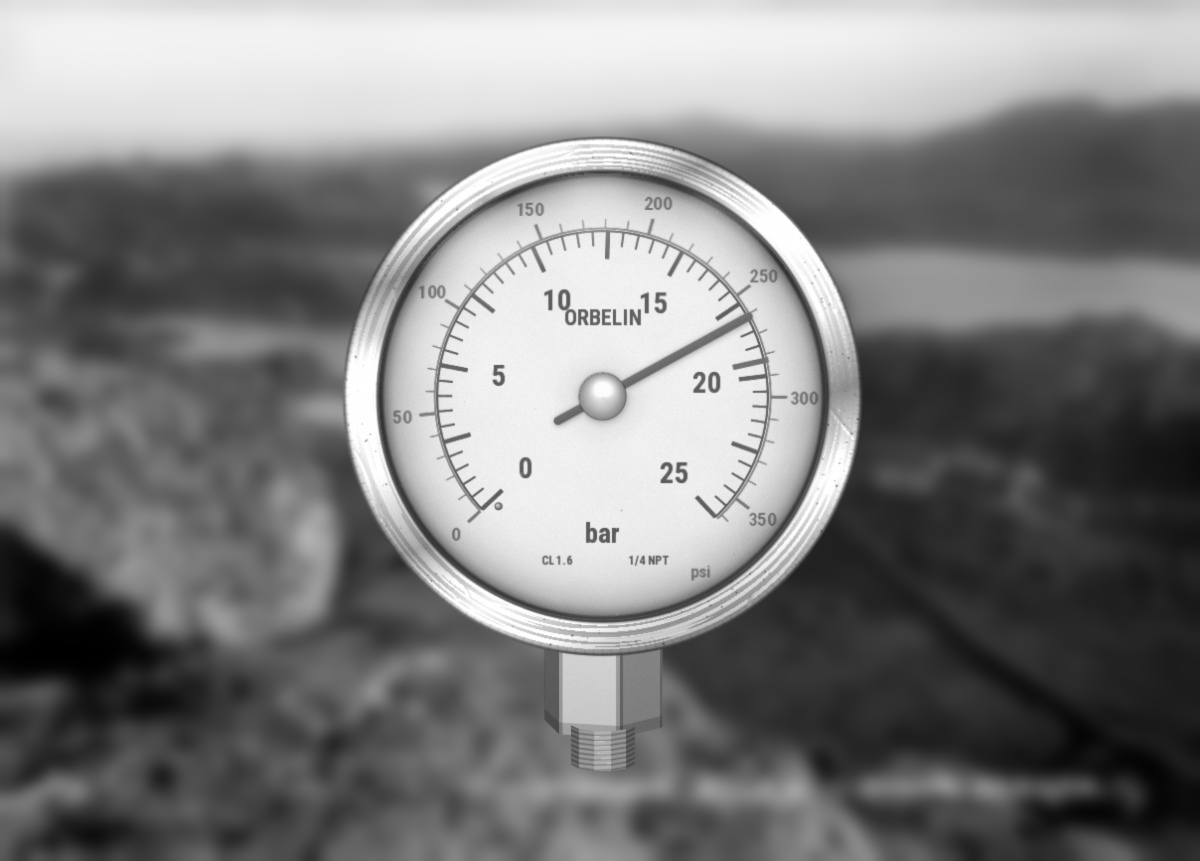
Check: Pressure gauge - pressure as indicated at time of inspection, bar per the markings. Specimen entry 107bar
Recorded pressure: 18bar
